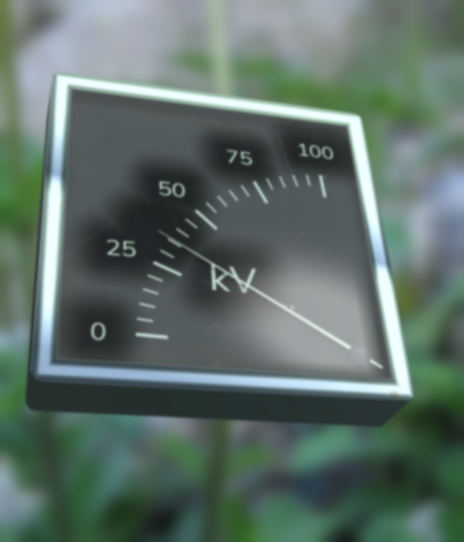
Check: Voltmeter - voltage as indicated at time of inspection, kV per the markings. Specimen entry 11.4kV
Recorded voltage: 35kV
